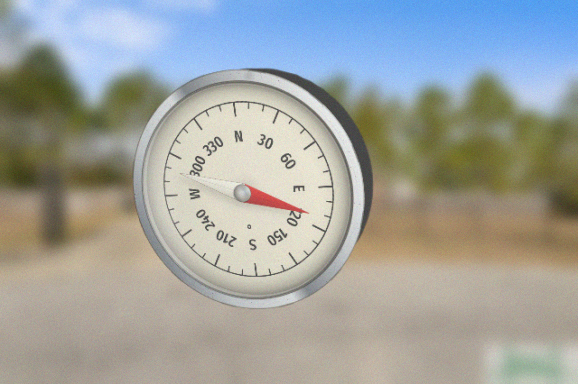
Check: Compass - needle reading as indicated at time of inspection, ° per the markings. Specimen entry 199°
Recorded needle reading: 110°
